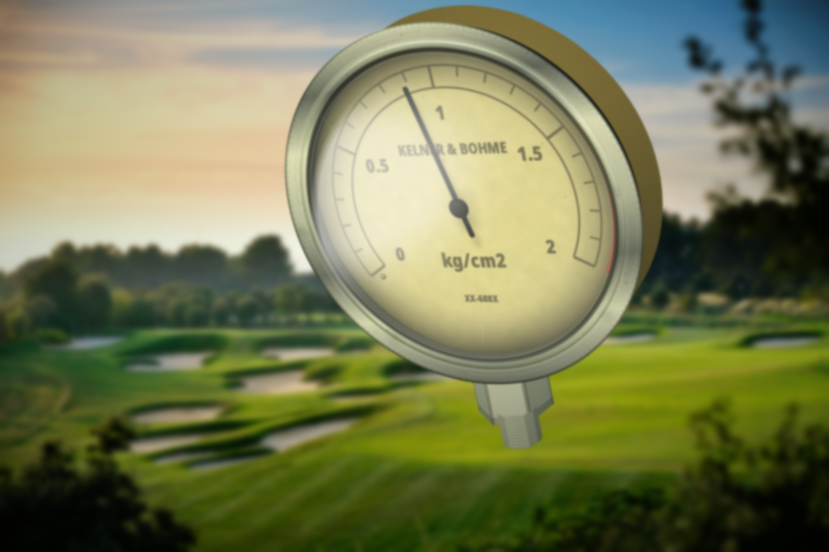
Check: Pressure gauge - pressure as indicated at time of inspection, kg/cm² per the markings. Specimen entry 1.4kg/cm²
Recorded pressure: 0.9kg/cm²
